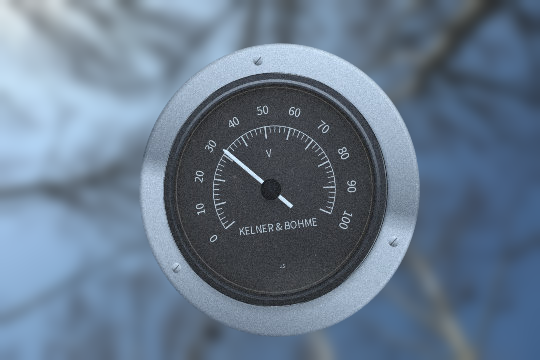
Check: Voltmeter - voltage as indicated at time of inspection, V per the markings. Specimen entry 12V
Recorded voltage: 32V
